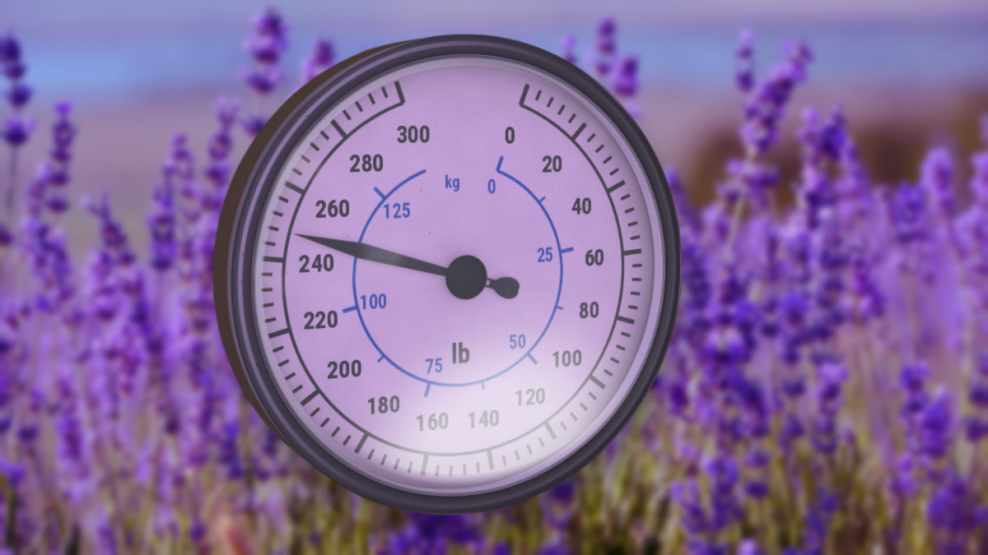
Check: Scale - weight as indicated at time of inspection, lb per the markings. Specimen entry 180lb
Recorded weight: 248lb
